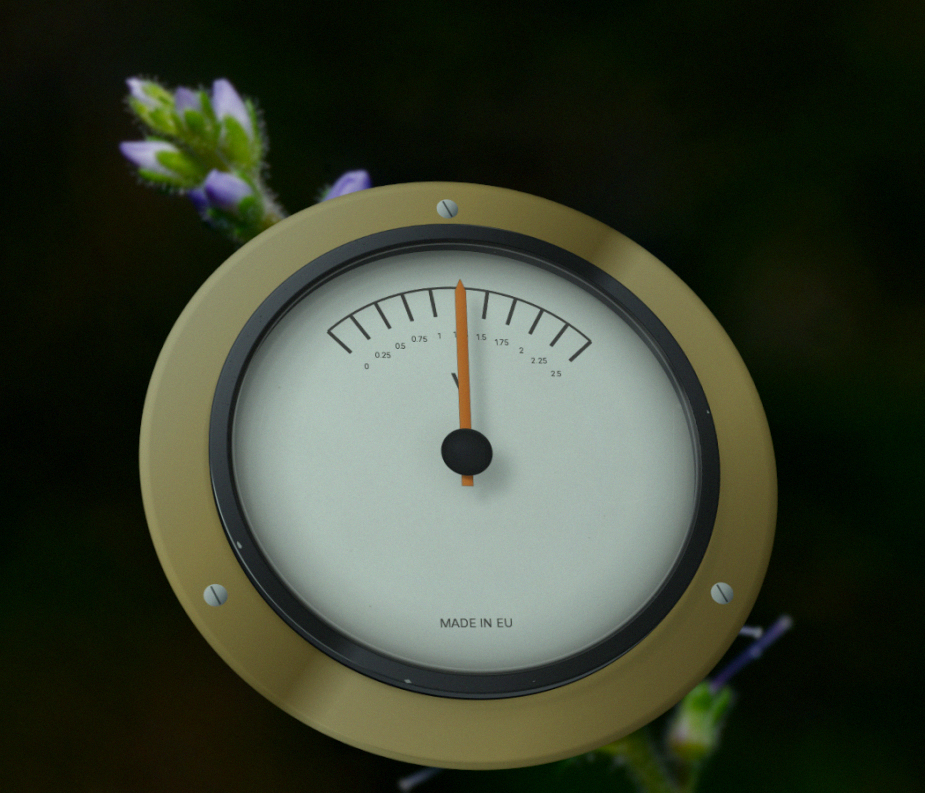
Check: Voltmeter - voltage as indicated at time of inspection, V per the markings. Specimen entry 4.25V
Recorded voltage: 1.25V
